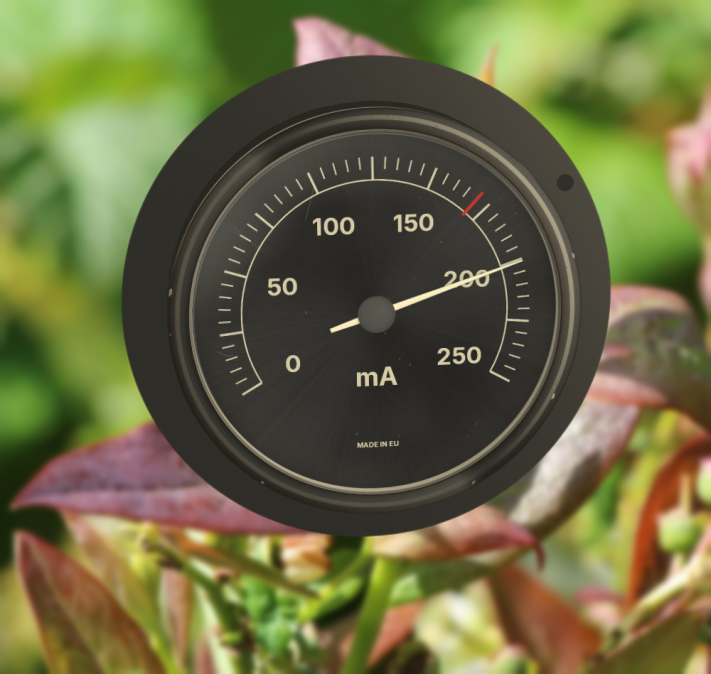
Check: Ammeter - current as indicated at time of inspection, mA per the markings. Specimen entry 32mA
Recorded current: 200mA
